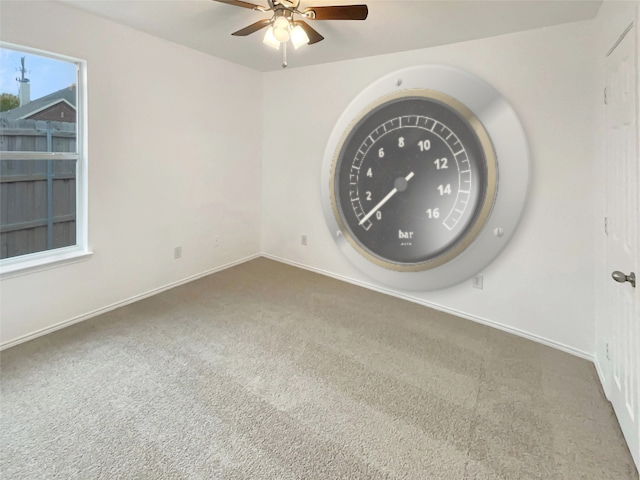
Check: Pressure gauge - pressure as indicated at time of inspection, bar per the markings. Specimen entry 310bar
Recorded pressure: 0.5bar
